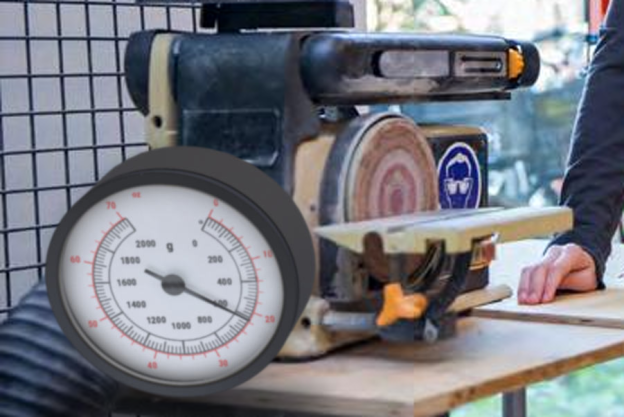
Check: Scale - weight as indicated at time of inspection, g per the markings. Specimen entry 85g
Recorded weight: 600g
